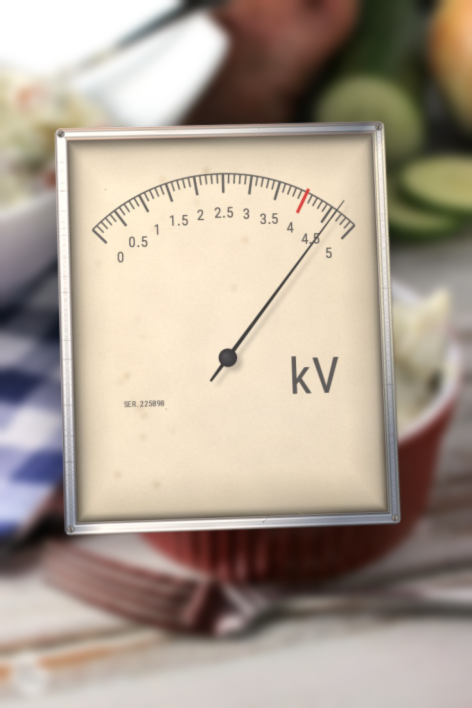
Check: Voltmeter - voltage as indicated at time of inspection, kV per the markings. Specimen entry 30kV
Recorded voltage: 4.6kV
